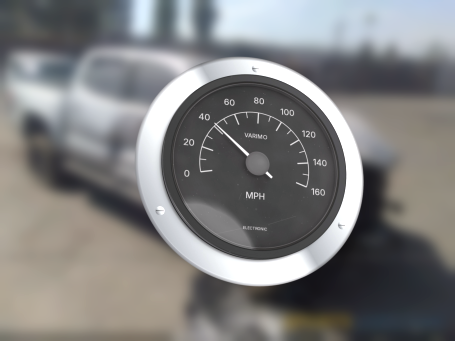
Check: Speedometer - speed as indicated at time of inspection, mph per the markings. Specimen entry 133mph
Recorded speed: 40mph
